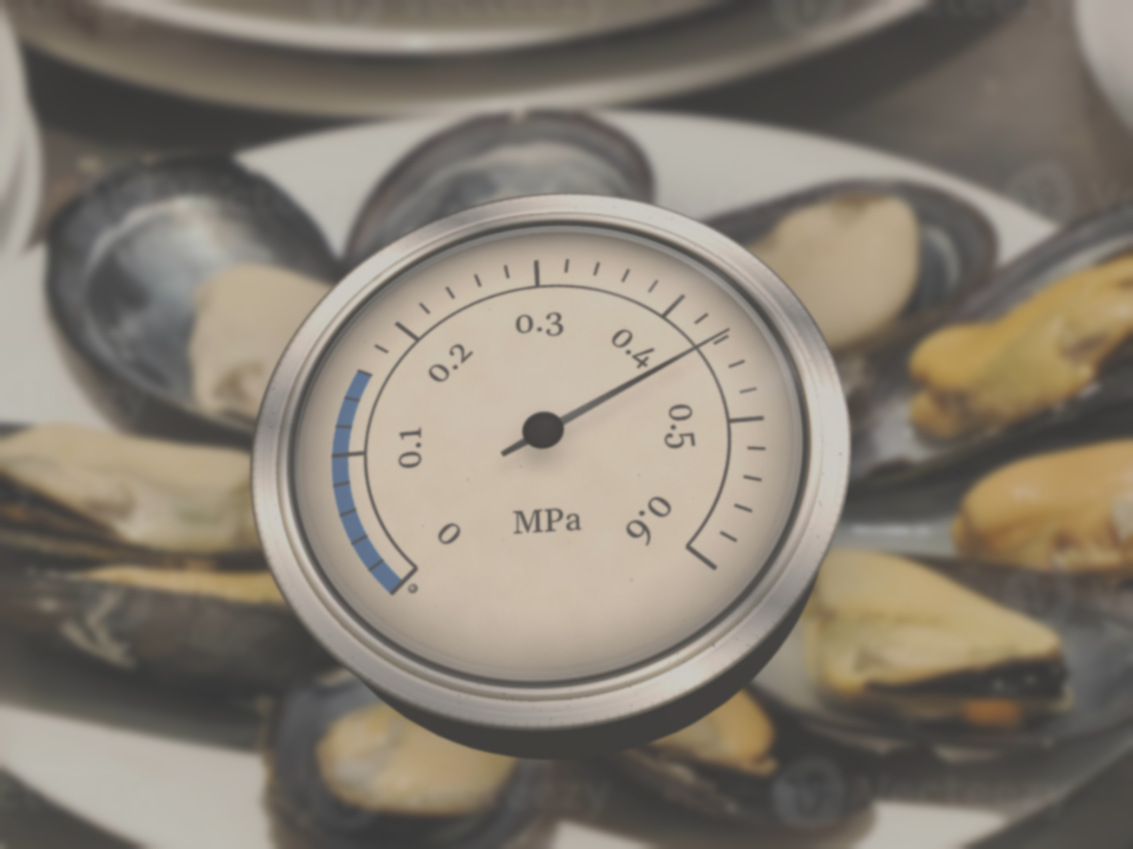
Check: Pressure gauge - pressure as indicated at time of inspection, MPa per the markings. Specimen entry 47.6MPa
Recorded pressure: 0.44MPa
